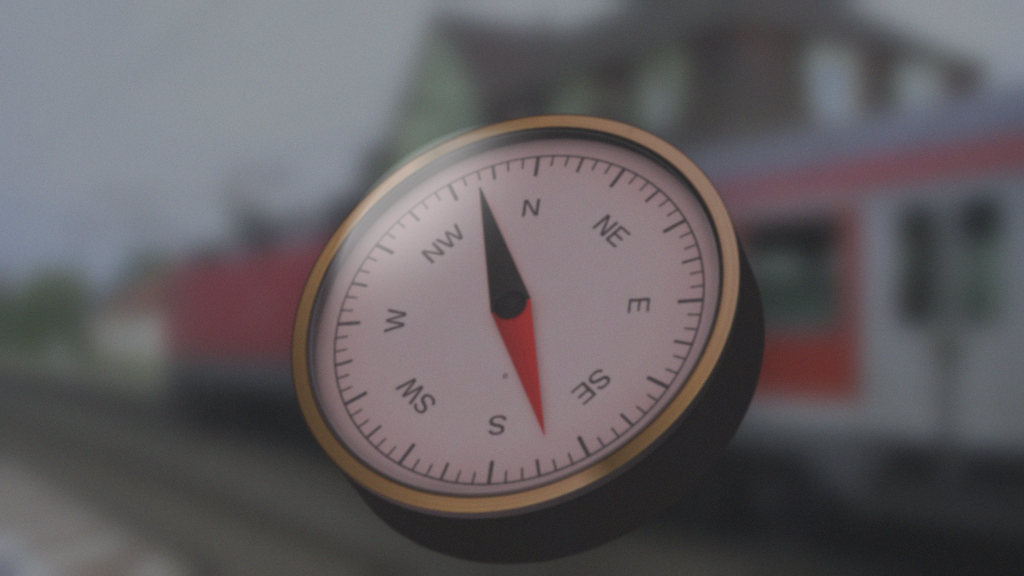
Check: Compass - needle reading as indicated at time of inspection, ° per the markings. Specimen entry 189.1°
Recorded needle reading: 160°
